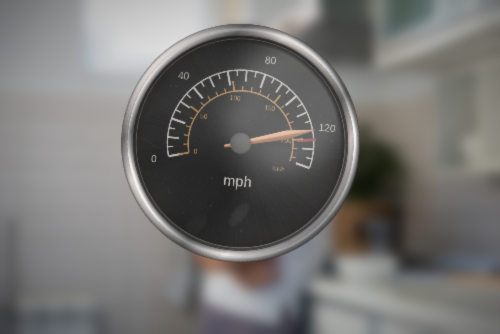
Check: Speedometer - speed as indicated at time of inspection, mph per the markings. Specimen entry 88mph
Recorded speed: 120mph
